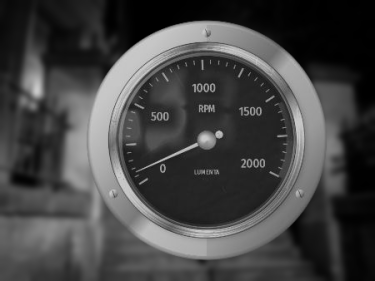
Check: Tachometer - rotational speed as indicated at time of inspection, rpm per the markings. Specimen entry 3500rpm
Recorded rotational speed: 75rpm
